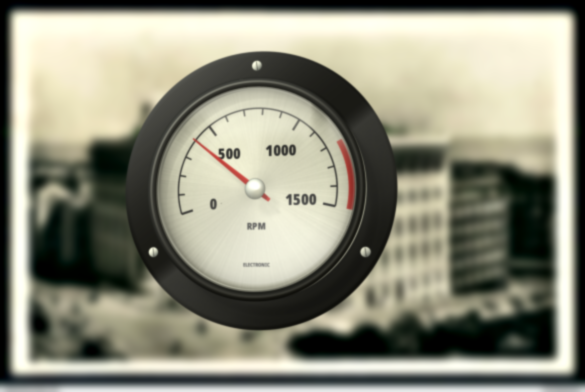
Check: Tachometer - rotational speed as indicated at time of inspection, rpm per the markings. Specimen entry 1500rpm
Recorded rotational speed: 400rpm
